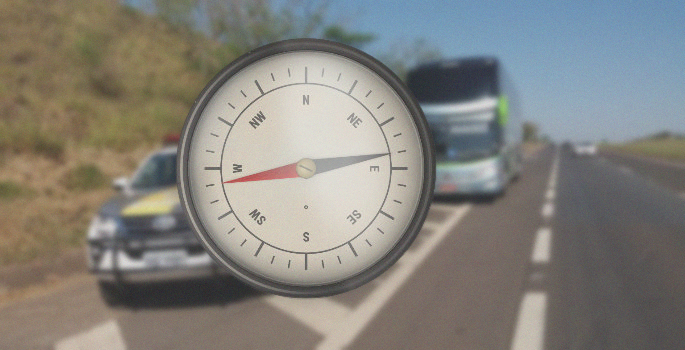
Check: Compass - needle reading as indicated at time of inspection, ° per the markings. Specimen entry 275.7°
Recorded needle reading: 260°
